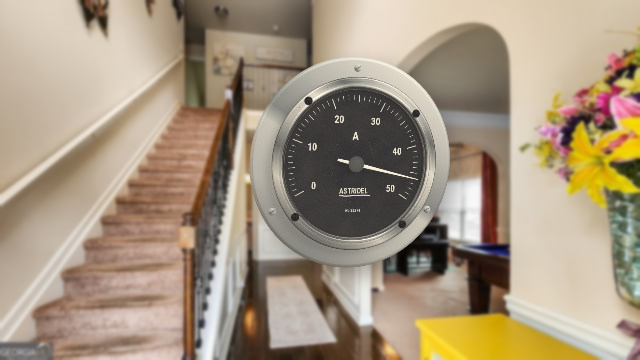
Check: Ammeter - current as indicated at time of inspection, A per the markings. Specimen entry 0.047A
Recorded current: 46A
